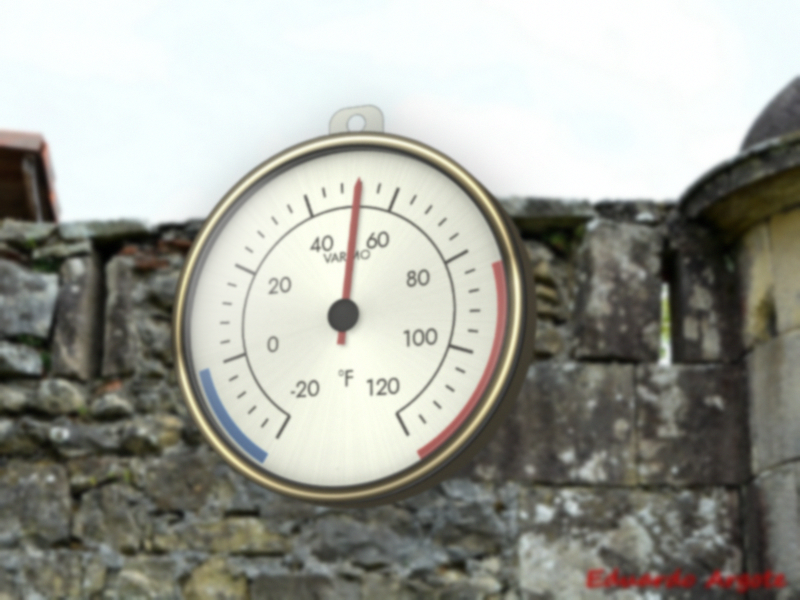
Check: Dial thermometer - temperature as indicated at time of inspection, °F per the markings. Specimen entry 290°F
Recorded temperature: 52°F
